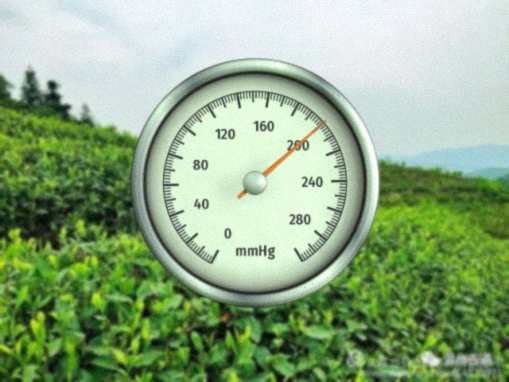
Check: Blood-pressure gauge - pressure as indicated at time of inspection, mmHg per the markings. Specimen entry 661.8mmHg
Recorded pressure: 200mmHg
